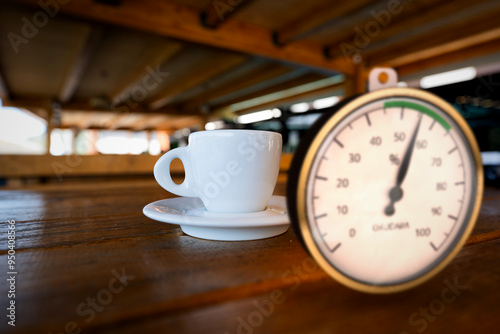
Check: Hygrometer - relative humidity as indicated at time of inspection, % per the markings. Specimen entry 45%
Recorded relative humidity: 55%
